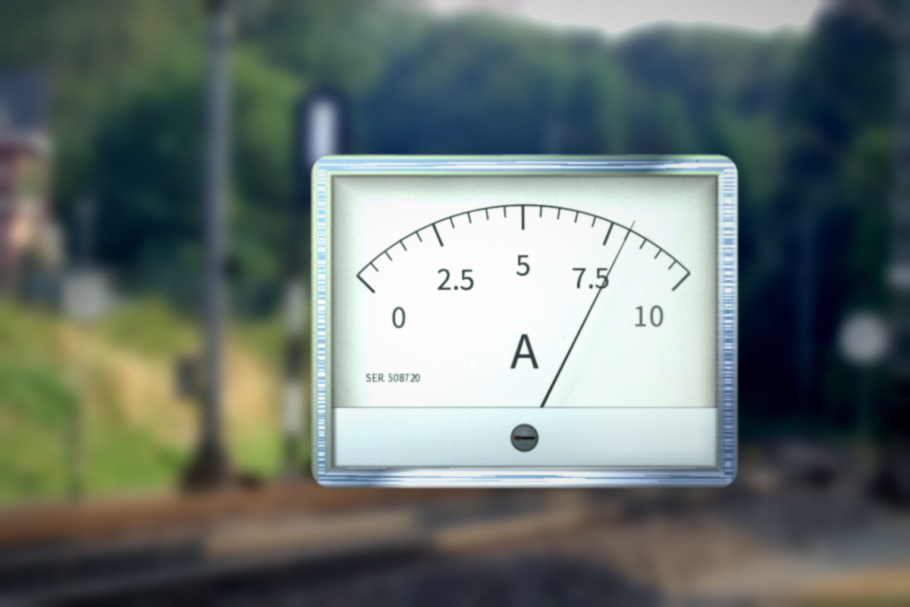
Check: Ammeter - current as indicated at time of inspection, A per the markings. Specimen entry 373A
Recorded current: 8A
